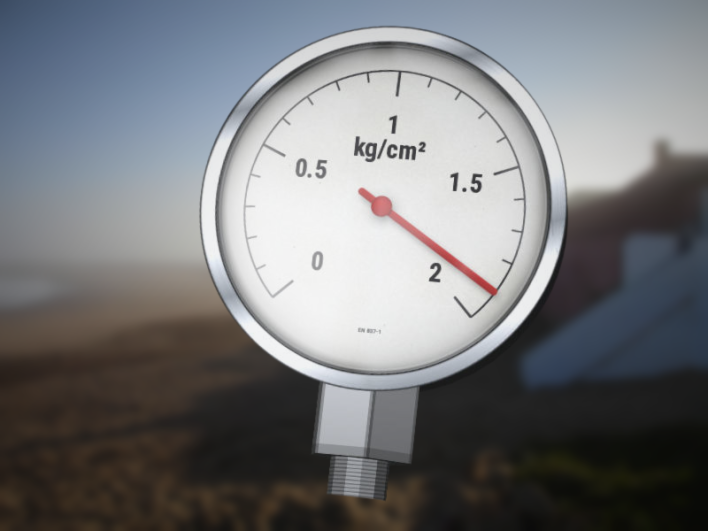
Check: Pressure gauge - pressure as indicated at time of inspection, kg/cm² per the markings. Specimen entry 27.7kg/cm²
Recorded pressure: 1.9kg/cm²
